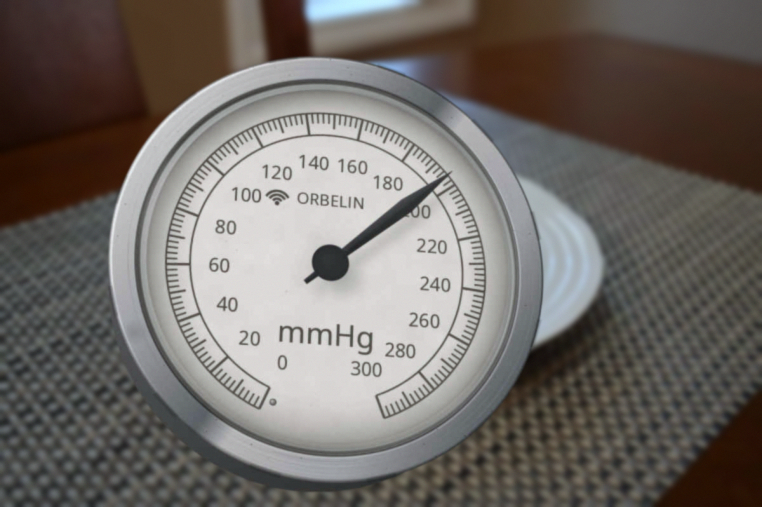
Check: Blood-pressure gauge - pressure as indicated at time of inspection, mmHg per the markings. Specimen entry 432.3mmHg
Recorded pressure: 196mmHg
